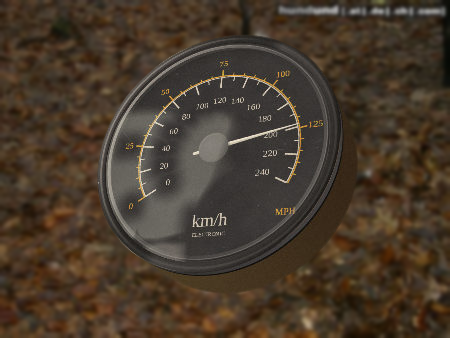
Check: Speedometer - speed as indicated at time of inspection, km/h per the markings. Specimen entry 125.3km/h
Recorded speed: 200km/h
